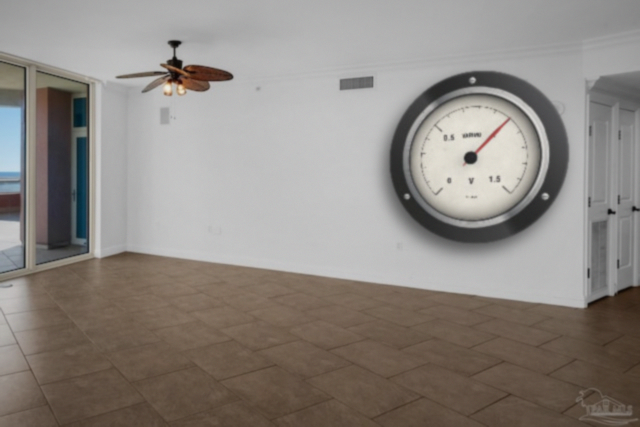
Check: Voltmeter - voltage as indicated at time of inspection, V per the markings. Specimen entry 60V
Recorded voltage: 1V
